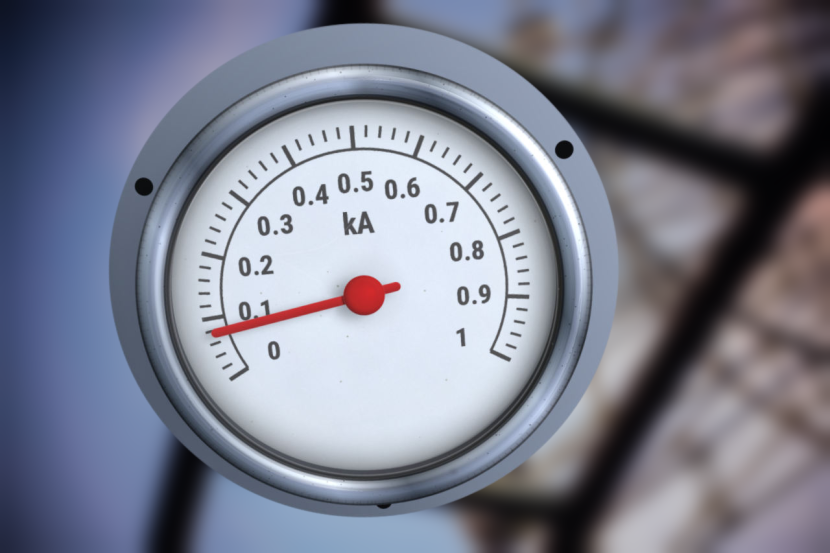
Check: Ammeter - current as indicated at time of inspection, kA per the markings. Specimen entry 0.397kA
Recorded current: 0.08kA
